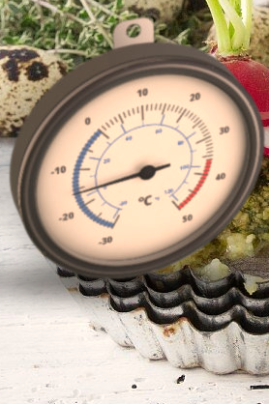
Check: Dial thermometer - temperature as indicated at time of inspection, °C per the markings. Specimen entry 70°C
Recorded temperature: -15°C
